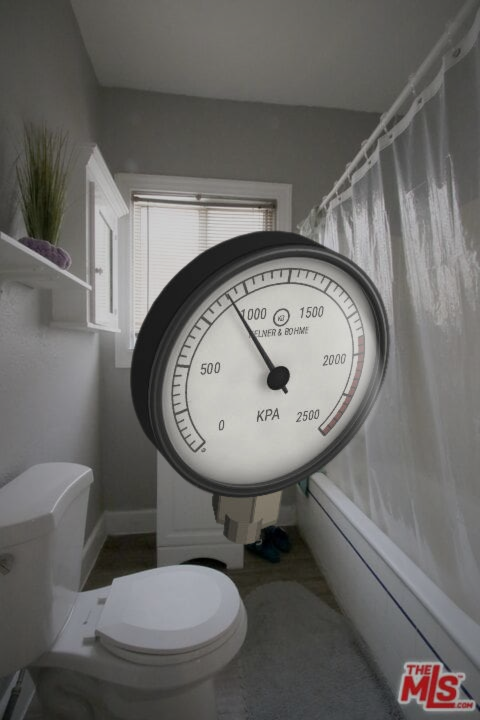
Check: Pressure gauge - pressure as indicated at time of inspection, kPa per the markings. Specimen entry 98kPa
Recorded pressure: 900kPa
